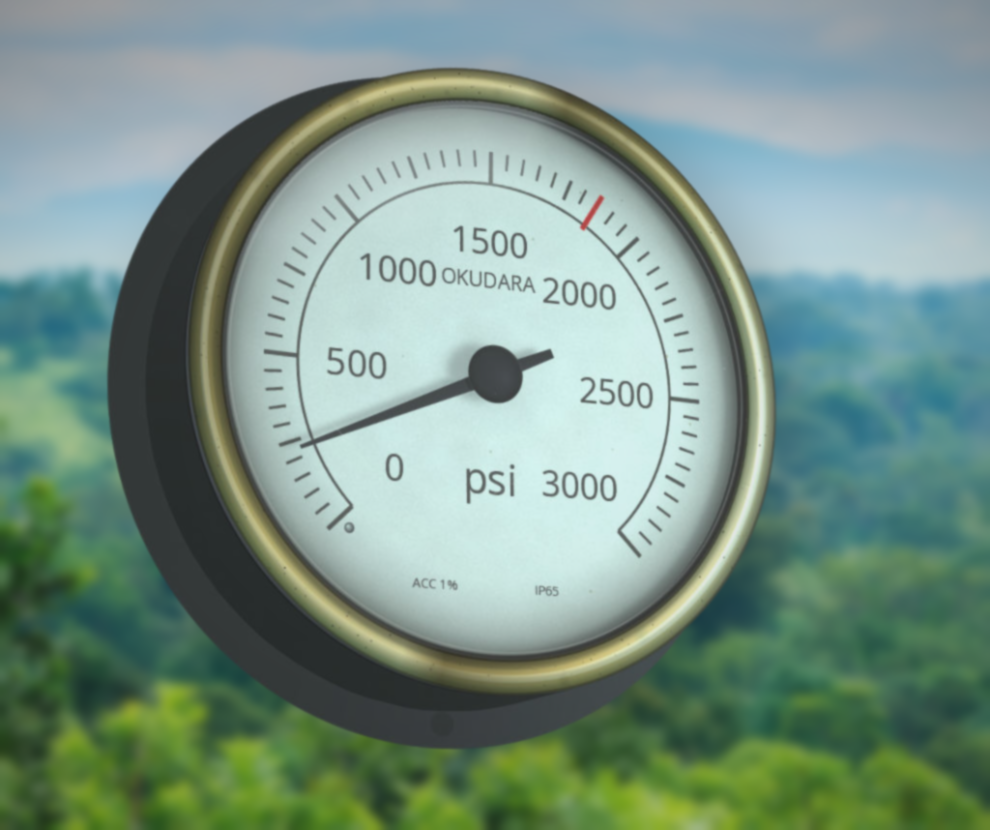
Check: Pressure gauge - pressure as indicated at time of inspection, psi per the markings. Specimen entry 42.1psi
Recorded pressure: 225psi
